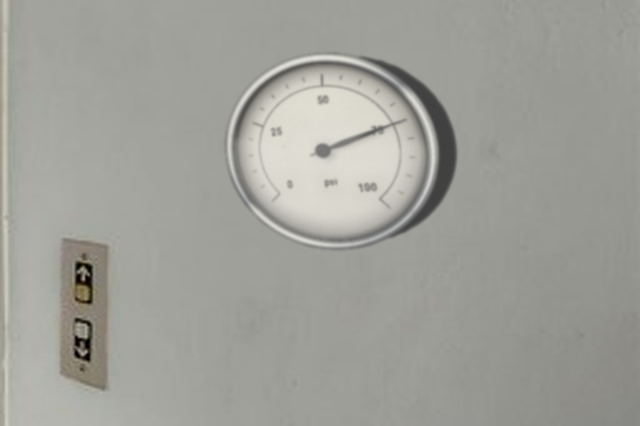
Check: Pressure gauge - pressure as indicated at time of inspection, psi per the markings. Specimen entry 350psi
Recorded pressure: 75psi
